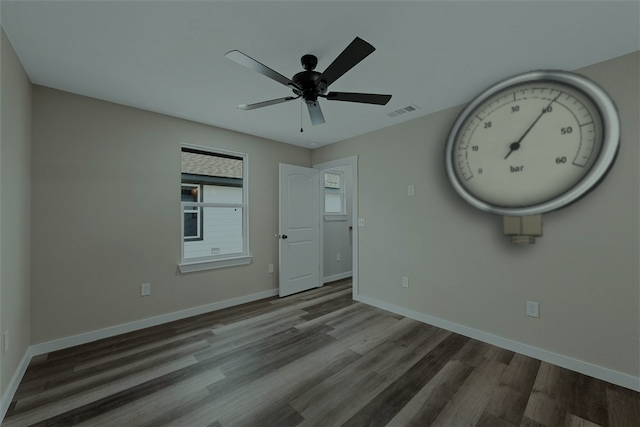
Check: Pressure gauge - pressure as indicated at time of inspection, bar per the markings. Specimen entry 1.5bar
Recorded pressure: 40bar
